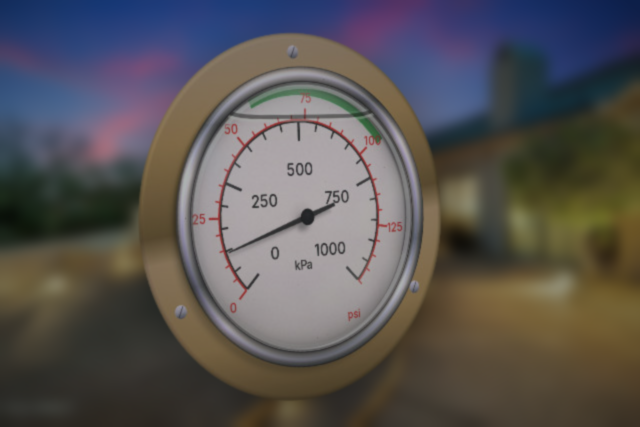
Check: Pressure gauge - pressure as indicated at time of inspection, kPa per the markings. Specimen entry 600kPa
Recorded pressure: 100kPa
